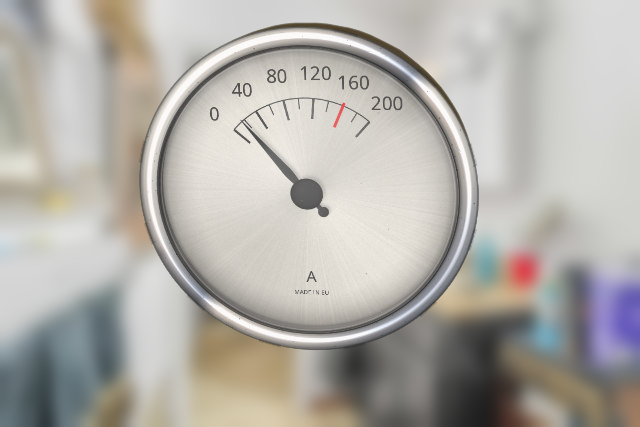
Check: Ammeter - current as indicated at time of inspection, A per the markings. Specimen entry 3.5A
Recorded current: 20A
